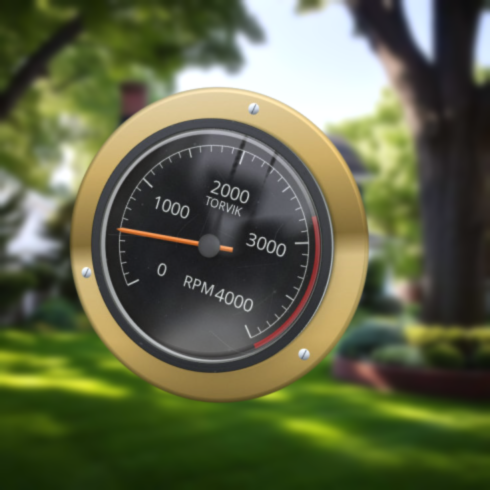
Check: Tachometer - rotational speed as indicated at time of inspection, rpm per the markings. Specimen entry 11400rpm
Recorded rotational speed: 500rpm
